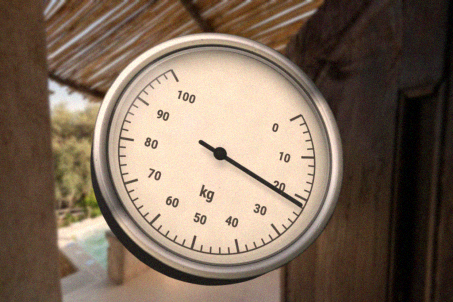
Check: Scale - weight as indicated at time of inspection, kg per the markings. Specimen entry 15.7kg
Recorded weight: 22kg
